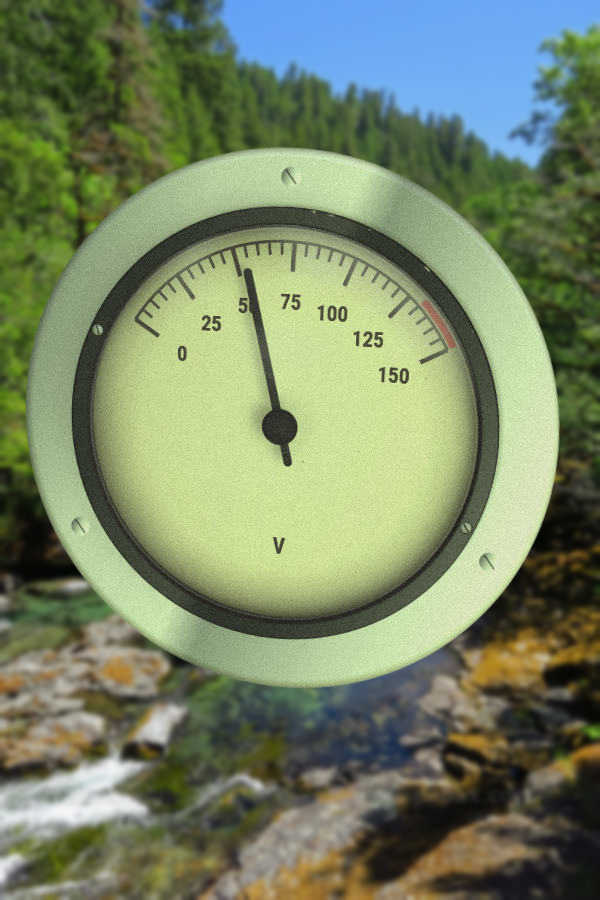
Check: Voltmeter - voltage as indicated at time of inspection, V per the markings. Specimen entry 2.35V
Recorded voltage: 55V
